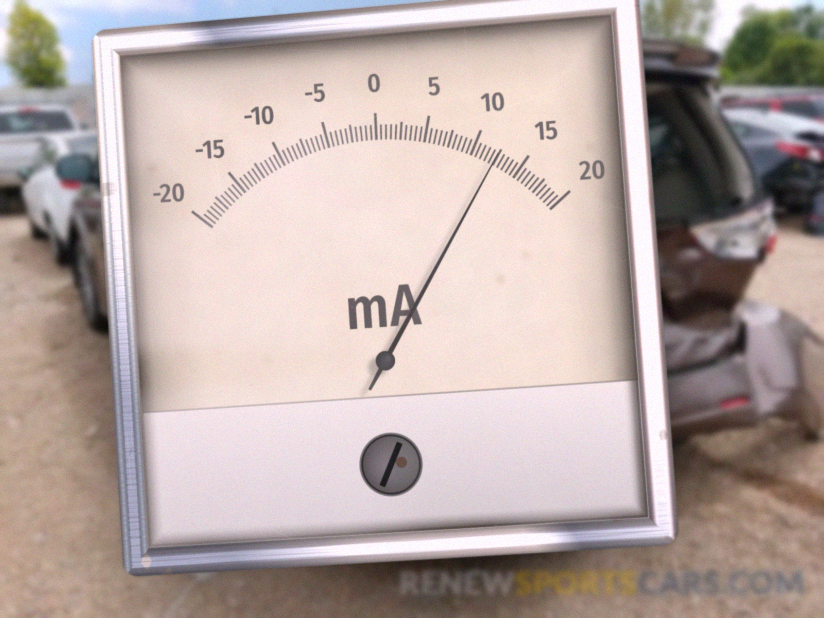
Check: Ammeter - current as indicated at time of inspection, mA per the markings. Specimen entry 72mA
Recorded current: 12.5mA
